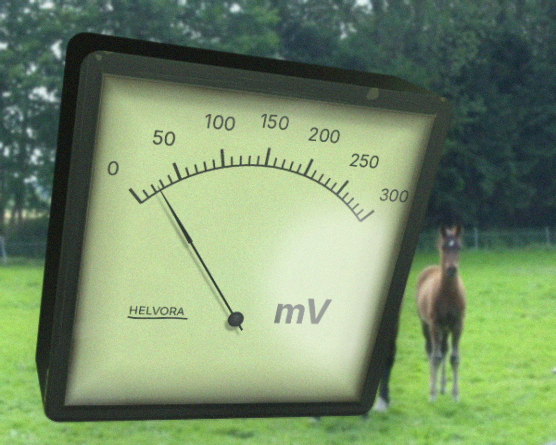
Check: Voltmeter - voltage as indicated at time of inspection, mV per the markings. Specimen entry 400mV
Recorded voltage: 25mV
